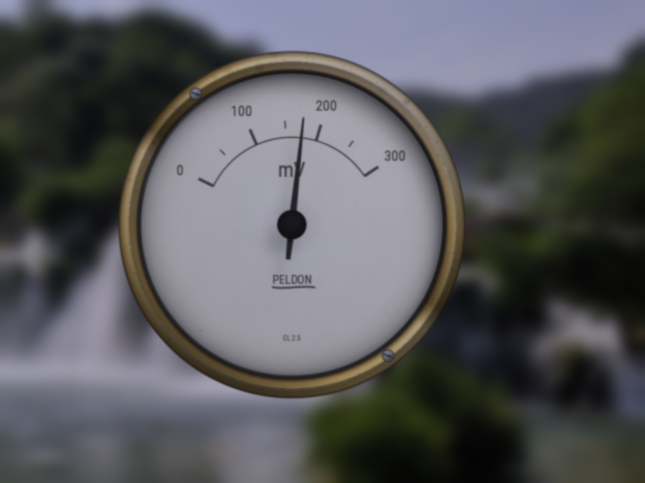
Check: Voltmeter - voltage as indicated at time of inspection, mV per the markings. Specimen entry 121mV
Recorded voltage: 175mV
